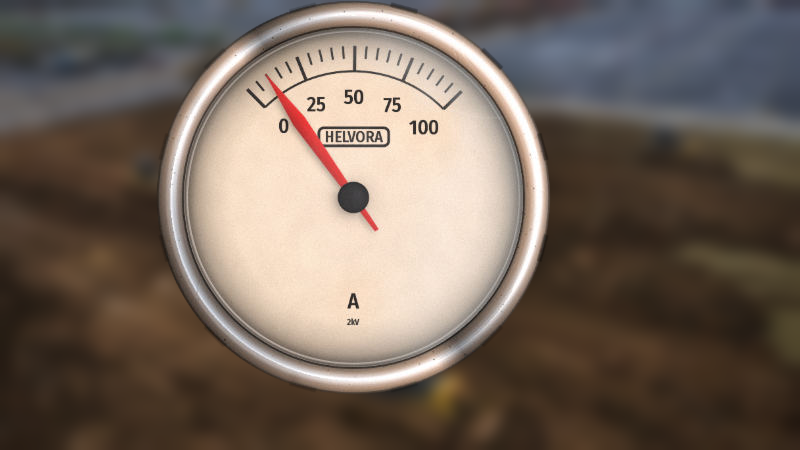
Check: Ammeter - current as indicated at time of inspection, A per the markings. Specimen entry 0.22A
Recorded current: 10A
